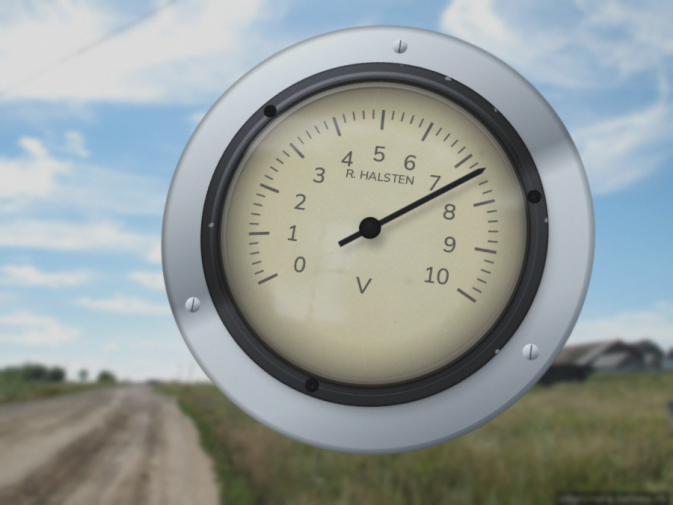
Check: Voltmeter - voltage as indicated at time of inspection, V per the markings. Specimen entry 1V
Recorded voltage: 7.4V
